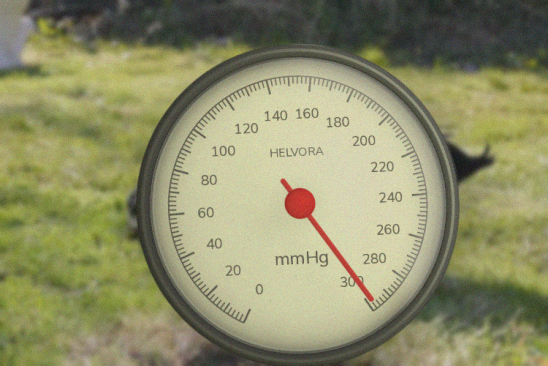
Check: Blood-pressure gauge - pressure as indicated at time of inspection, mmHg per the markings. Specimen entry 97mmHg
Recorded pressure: 298mmHg
